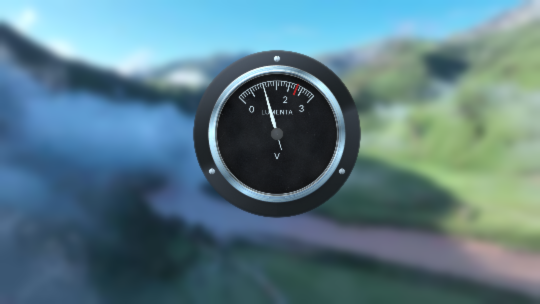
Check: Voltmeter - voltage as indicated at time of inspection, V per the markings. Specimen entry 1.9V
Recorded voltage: 1V
